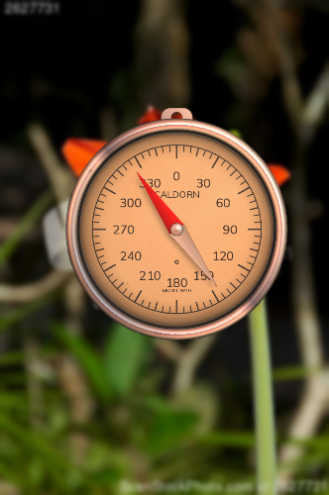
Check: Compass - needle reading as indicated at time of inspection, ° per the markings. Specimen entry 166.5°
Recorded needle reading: 325°
